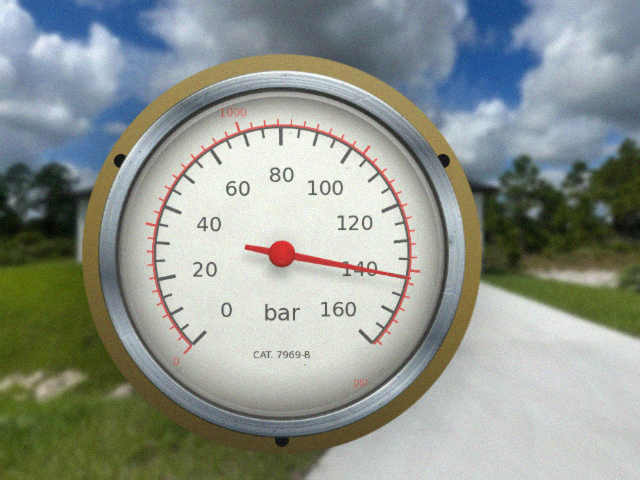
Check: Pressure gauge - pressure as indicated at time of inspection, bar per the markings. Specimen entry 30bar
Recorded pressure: 140bar
